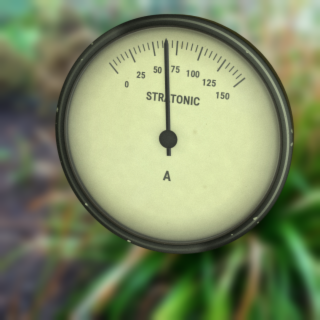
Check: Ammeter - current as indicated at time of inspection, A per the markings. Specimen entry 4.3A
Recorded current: 65A
